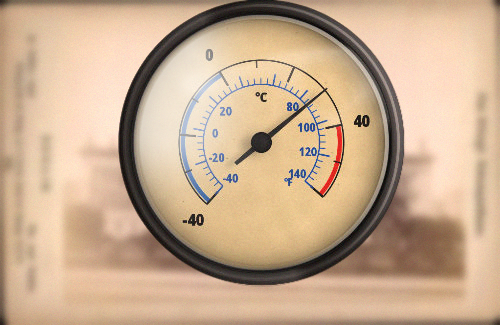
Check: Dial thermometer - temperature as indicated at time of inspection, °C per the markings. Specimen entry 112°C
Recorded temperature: 30°C
